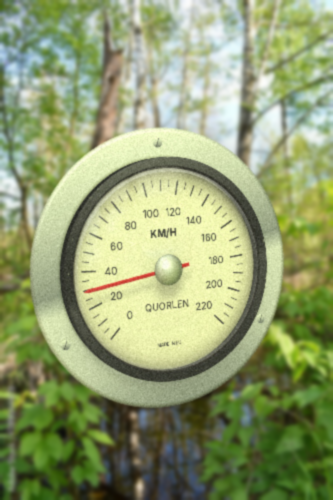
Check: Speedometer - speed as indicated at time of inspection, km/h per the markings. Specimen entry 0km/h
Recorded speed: 30km/h
